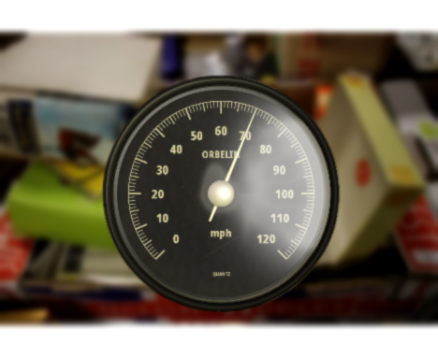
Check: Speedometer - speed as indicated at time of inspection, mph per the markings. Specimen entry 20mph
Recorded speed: 70mph
